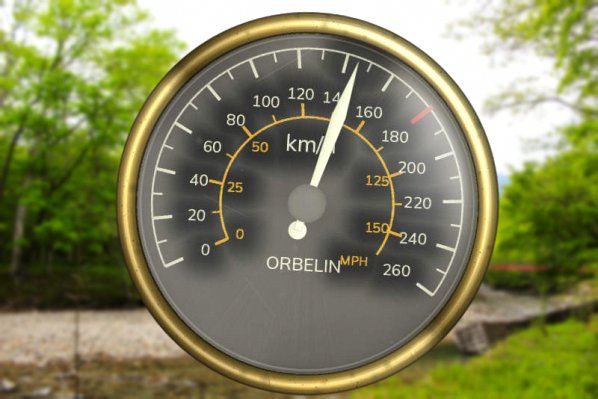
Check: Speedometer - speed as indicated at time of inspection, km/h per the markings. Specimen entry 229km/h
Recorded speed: 145km/h
